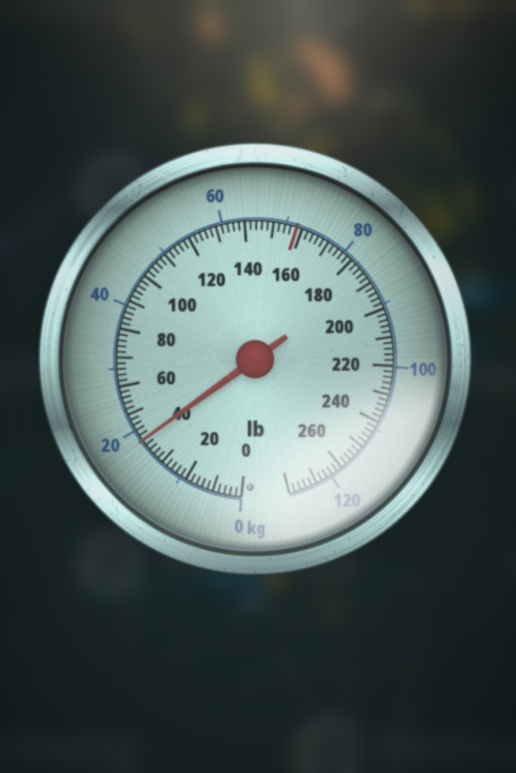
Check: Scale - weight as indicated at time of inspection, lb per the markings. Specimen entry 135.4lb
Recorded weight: 40lb
